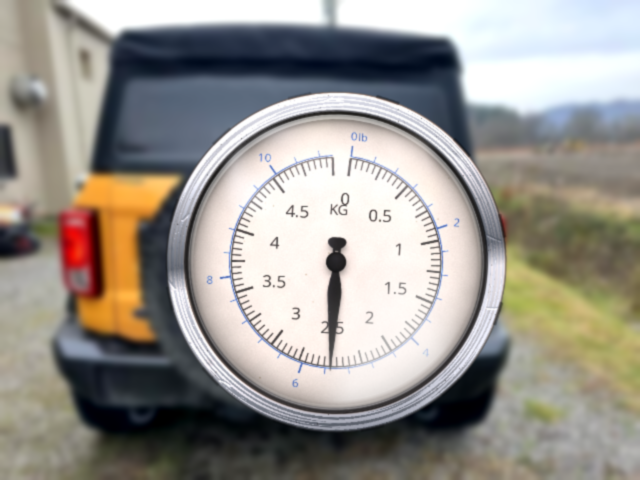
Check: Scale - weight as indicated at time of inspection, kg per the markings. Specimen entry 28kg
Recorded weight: 2.5kg
